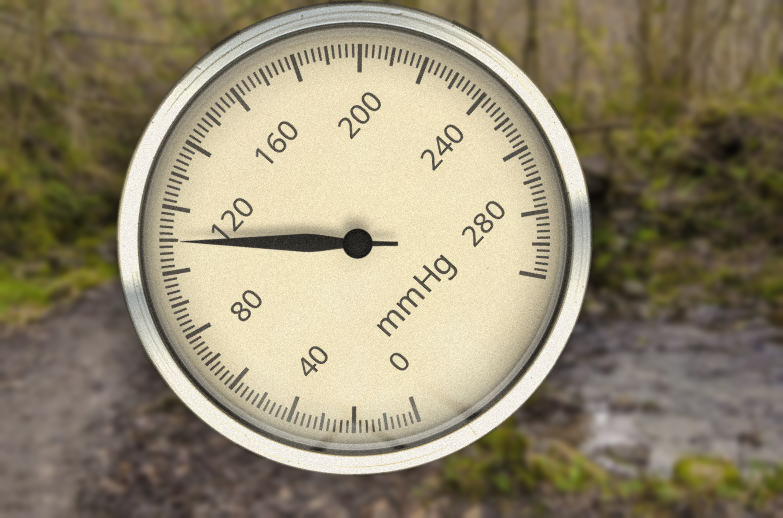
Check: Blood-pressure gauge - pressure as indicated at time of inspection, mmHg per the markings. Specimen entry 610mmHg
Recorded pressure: 110mmHg
